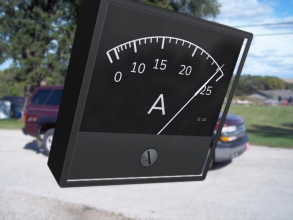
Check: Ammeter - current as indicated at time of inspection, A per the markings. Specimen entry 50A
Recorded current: 24A
